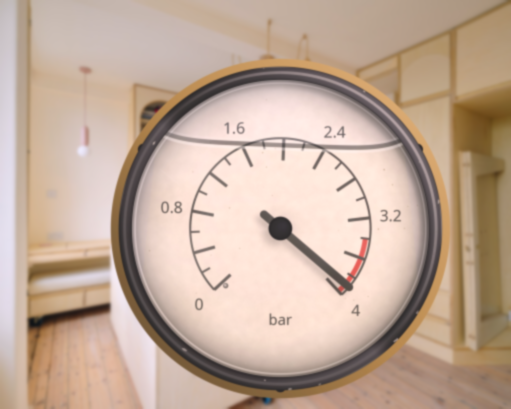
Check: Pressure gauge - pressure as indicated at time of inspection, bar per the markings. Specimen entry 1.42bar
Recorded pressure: 3.9bar
